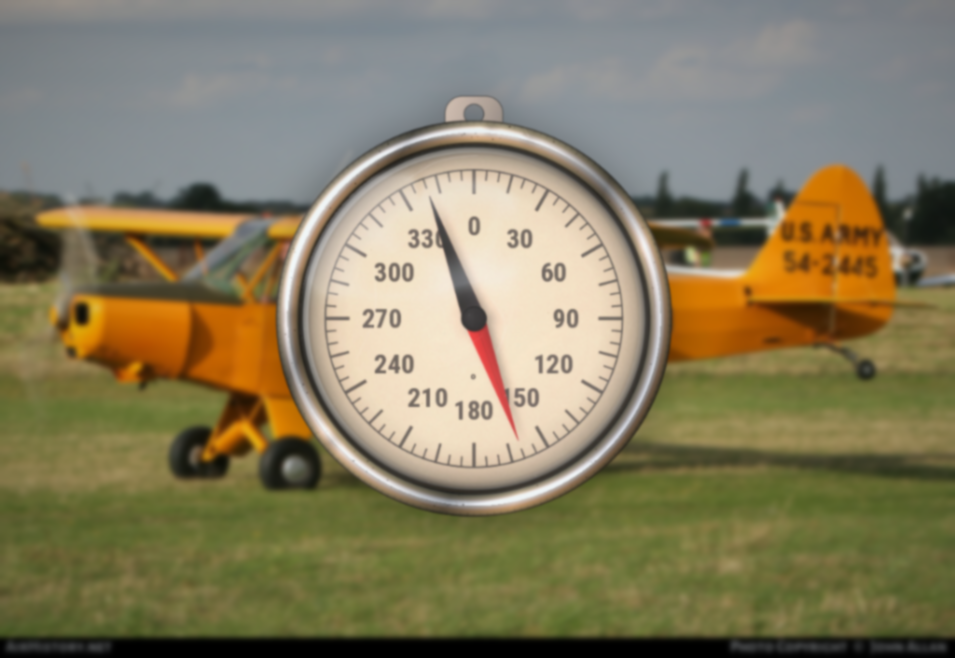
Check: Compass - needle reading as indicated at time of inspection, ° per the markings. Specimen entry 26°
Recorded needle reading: 160°
